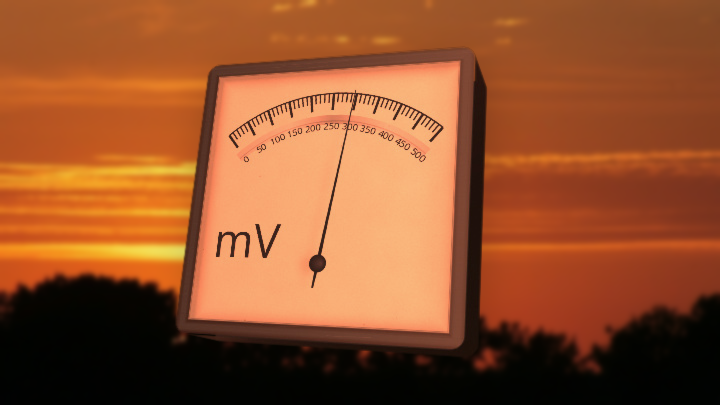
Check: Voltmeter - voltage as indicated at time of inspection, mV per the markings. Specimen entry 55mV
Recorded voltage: 300mV
